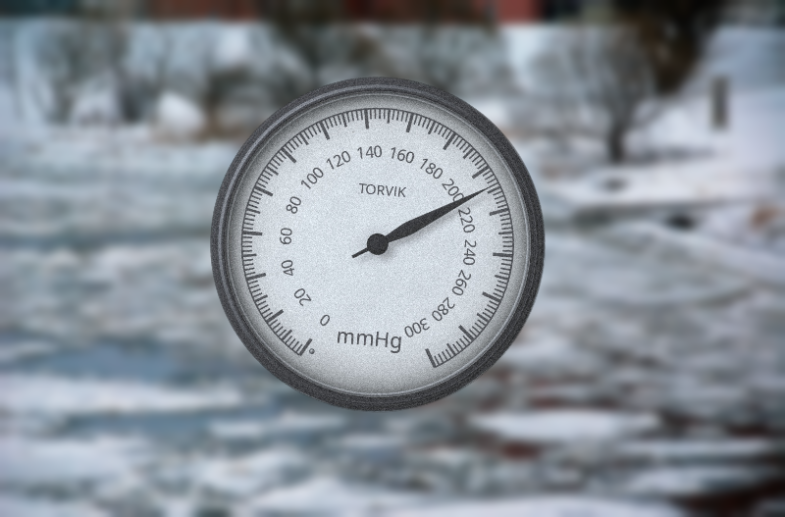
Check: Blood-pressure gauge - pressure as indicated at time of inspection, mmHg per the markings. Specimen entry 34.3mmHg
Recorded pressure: 208mmHg
